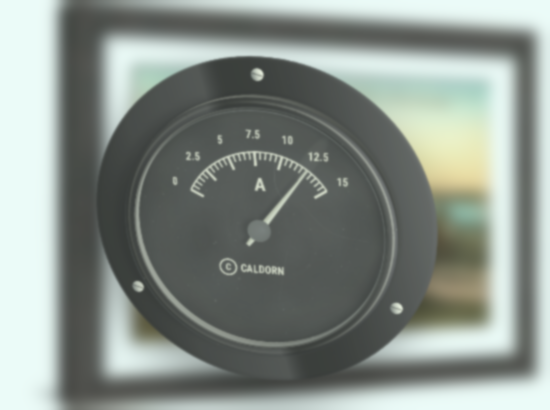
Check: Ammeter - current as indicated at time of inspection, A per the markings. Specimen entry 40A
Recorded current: 12.5A
